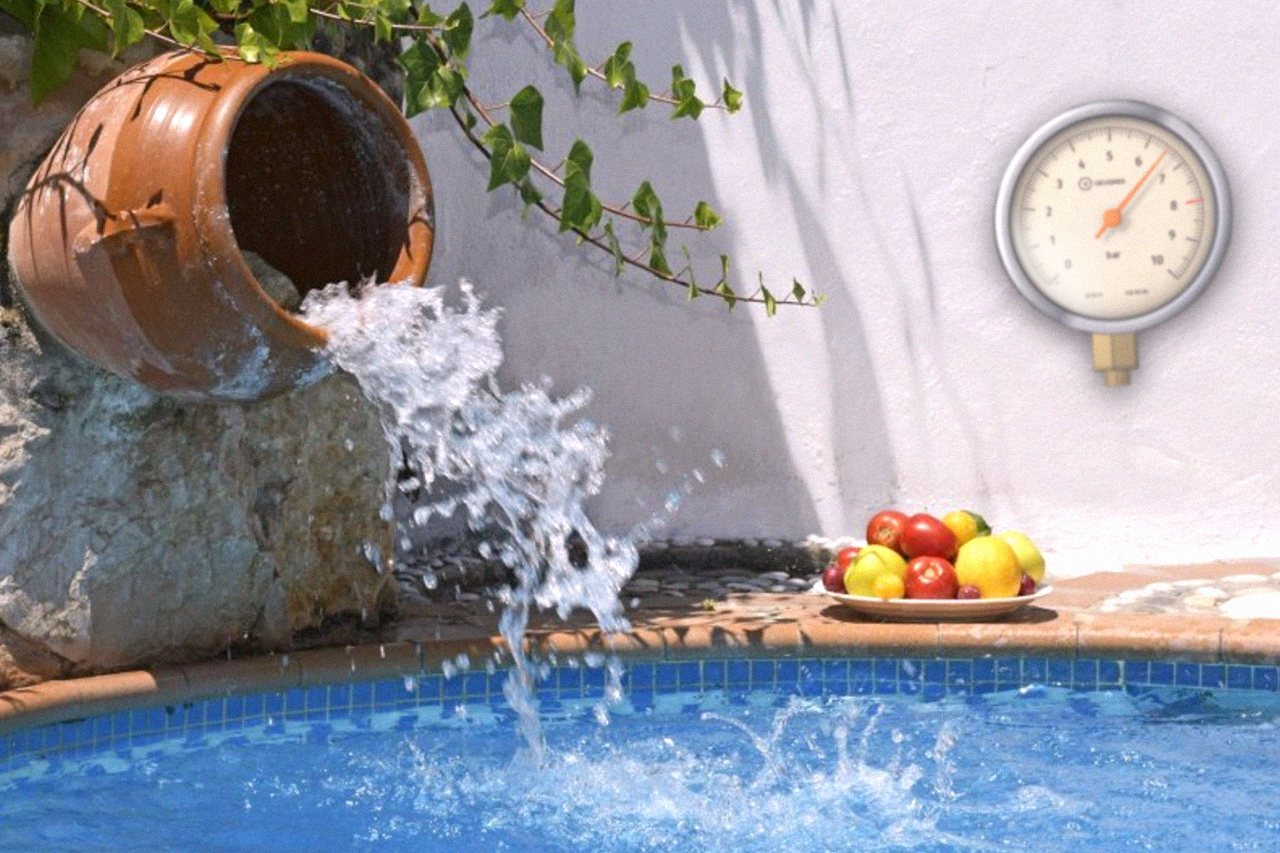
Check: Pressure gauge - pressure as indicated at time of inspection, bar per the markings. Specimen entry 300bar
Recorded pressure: 6.5bar
